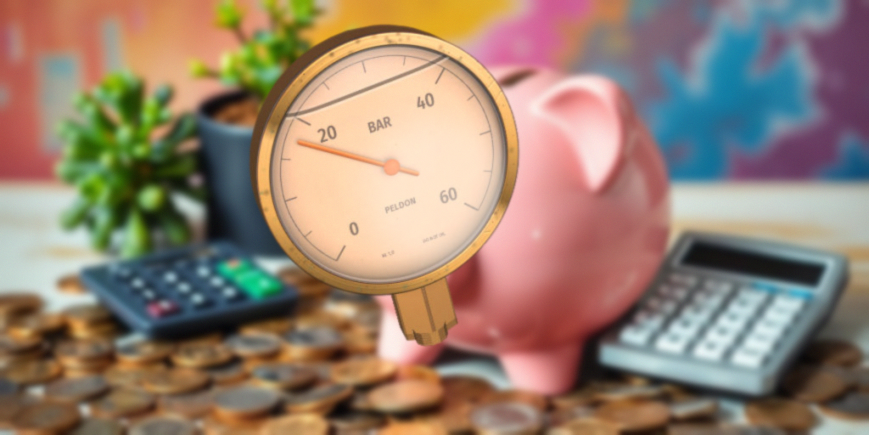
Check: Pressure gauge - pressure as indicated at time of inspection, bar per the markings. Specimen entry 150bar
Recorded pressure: 17.5bar
